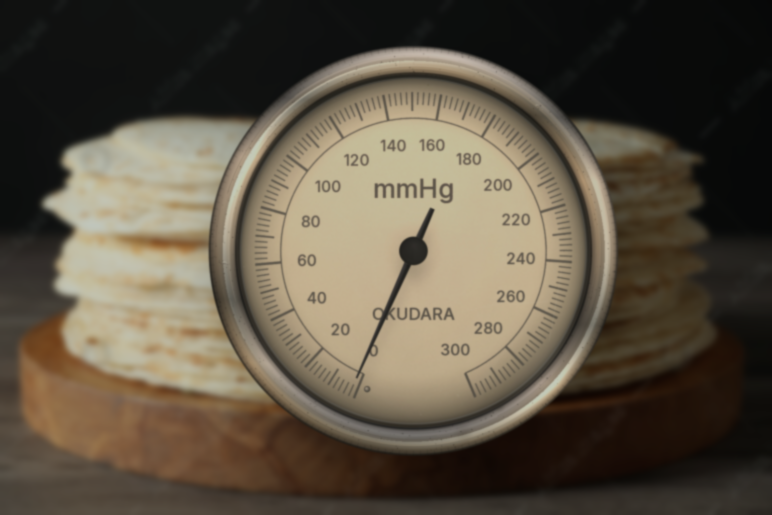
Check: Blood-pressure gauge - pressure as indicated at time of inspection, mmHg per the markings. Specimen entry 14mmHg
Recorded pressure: 2mmHg
